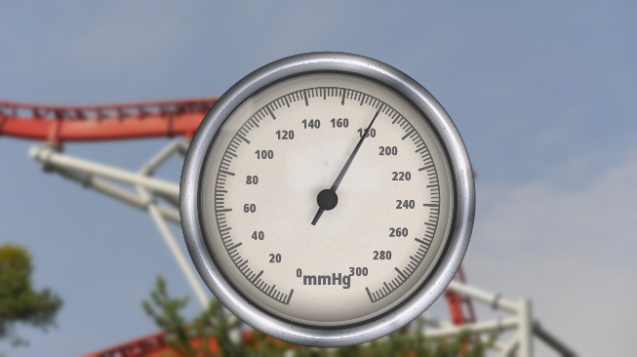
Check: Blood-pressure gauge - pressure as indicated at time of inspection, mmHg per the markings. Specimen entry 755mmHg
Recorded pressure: 180mmHg
